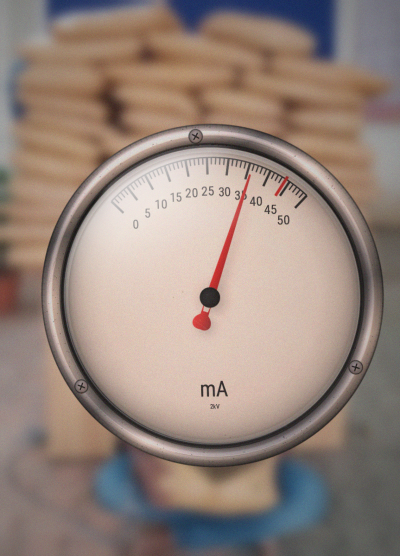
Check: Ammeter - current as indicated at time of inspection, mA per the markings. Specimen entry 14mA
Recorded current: 36mA
